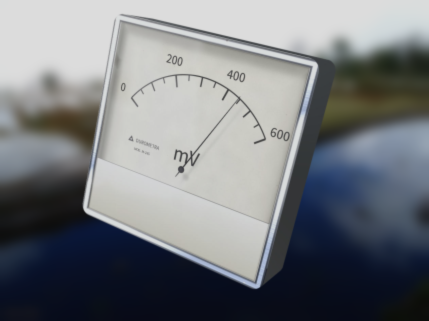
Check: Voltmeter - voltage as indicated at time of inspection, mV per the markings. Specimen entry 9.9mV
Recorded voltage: 450mV
